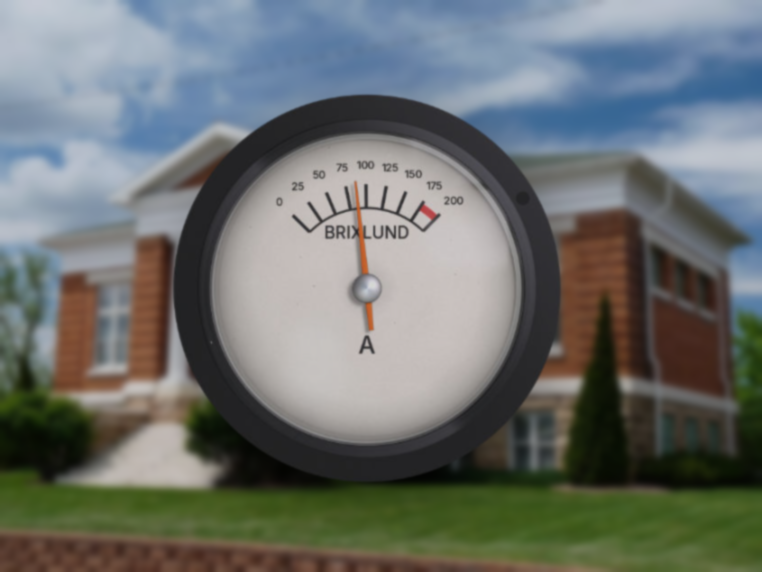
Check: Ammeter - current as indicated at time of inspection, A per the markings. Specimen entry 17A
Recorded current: 87.5A
